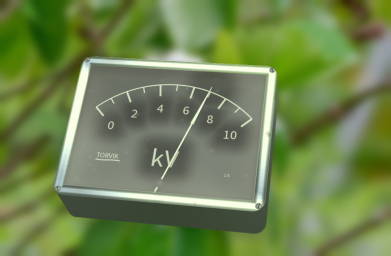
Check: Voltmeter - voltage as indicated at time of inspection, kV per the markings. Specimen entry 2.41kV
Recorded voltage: 7kV
